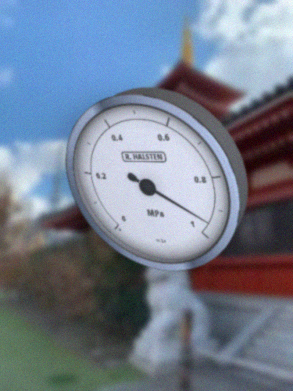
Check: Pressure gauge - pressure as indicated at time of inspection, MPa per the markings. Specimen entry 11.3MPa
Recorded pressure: 0.95MPa
